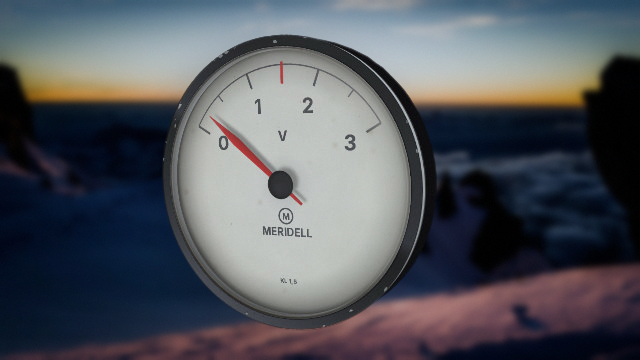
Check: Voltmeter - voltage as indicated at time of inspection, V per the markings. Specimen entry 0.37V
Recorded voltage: 0.25V
